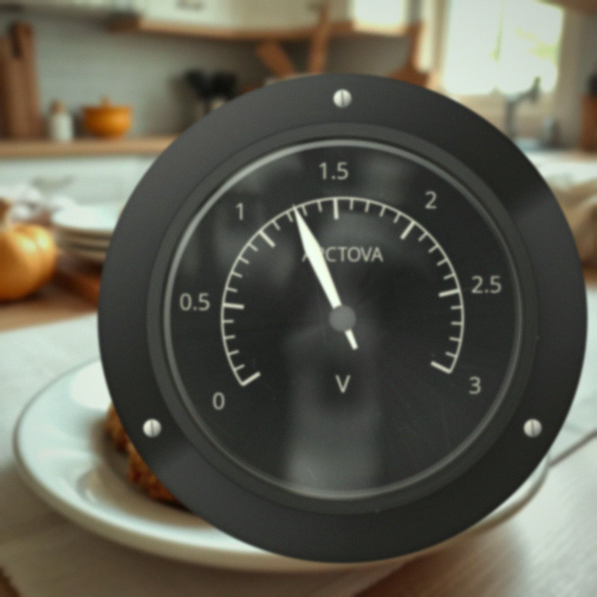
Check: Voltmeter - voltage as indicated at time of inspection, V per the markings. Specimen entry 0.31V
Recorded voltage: 1.25V
